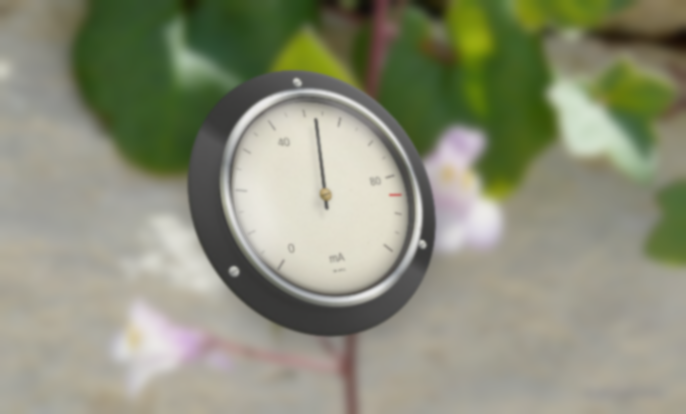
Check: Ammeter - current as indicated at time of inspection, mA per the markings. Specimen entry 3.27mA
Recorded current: 52.5mA
